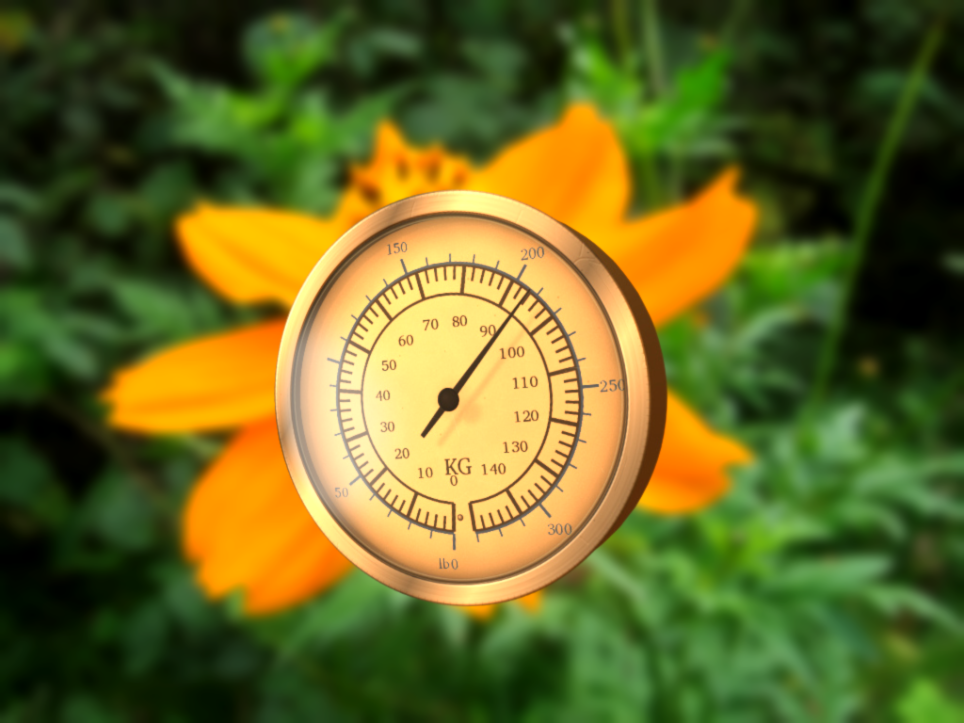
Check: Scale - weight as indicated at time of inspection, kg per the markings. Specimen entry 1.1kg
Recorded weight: 94kg
